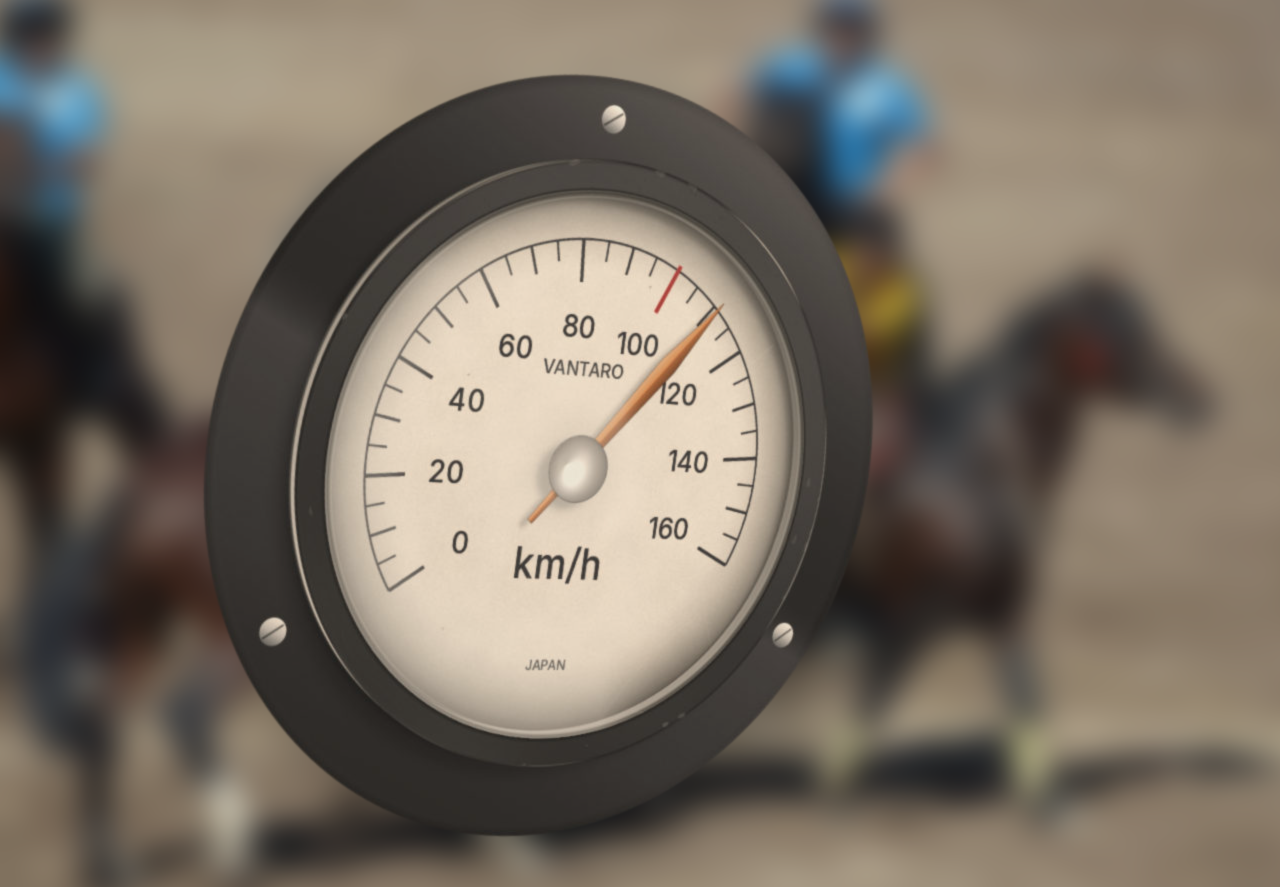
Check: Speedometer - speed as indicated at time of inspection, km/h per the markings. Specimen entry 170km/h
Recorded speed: 110km/h
